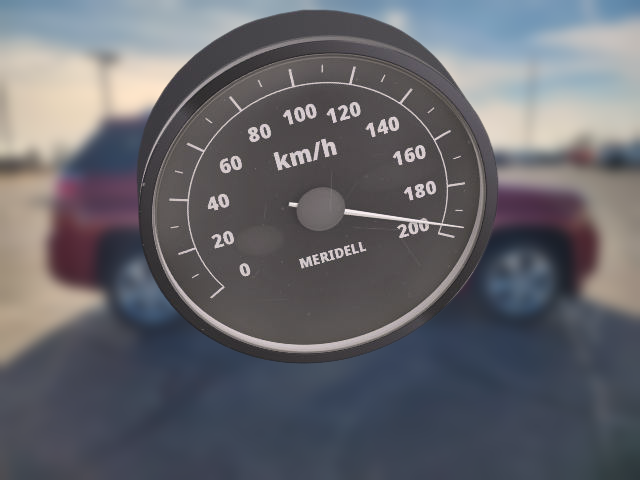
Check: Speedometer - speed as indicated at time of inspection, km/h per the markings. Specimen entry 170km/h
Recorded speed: 195km/h
